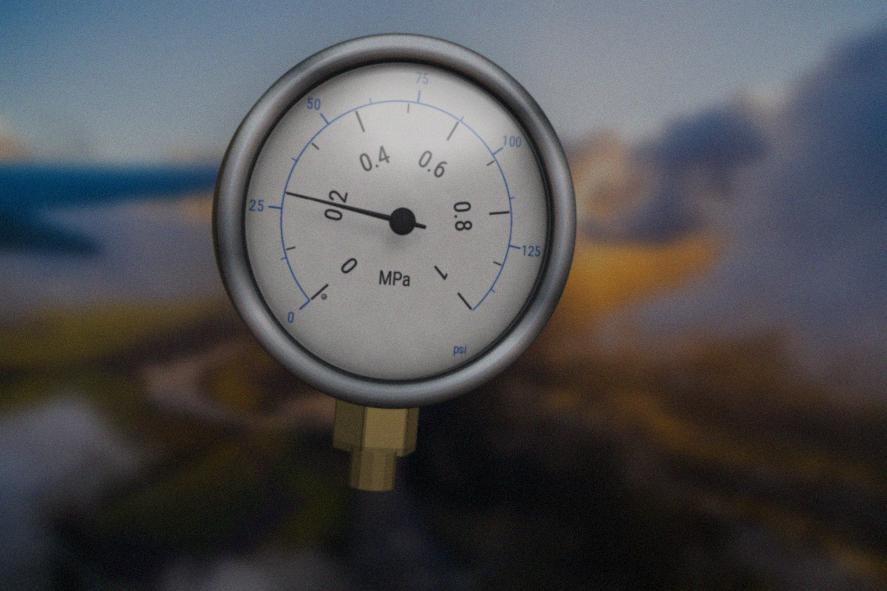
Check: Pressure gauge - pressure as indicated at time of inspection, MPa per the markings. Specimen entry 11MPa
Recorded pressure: 0.2MPa
